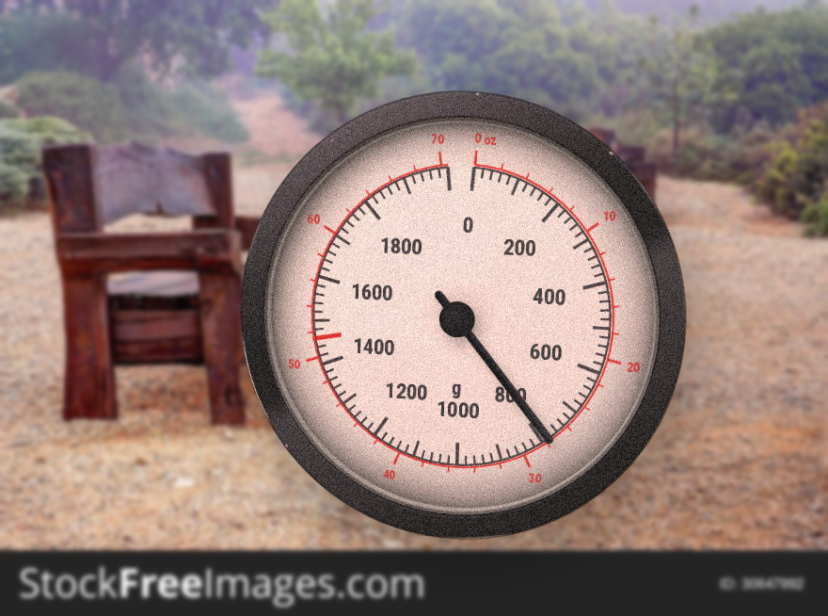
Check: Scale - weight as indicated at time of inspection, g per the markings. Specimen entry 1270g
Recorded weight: 780g
